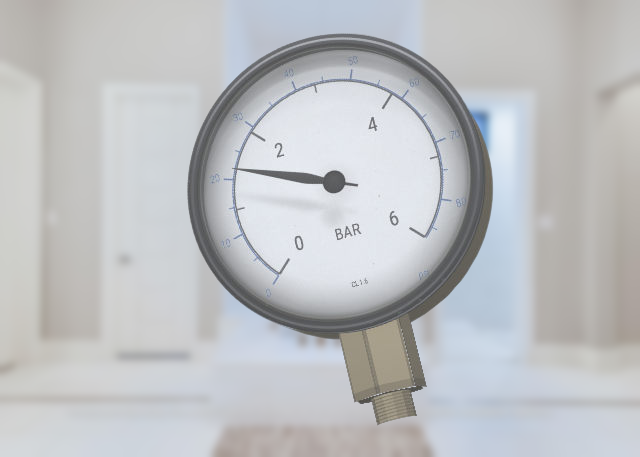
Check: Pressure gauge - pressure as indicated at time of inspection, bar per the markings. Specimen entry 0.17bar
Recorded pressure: 1.5bar
